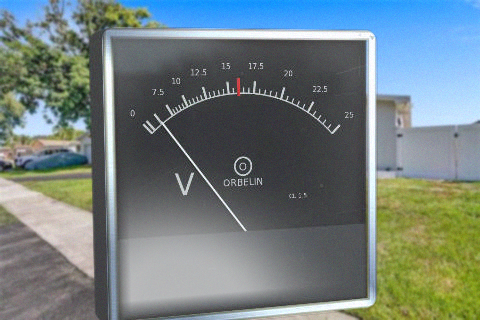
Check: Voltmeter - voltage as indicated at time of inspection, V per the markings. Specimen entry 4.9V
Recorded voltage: 5V
